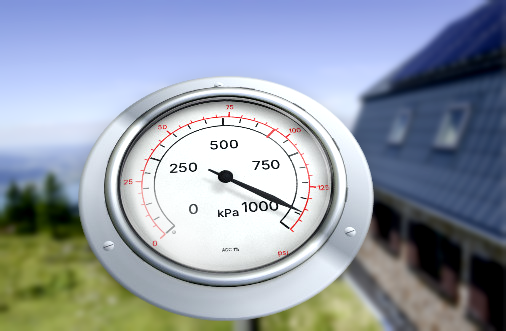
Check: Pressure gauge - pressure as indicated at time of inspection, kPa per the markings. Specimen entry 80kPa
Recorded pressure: 950kPa
